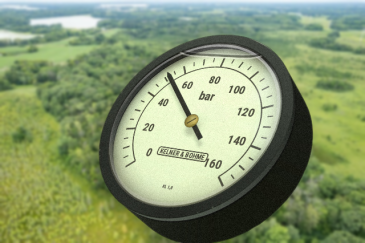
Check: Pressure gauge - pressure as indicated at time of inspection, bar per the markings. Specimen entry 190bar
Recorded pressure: 52.5bar
